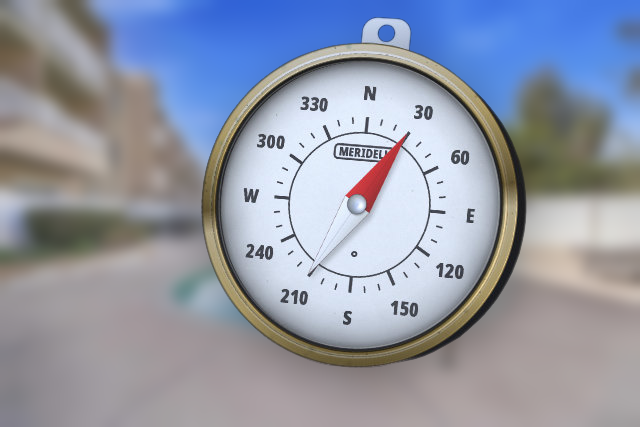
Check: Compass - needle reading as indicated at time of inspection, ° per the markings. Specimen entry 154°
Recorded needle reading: 30°
